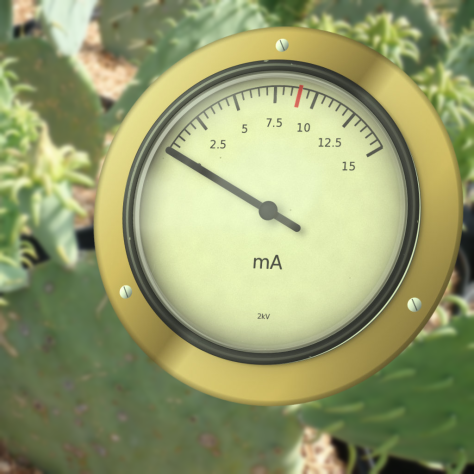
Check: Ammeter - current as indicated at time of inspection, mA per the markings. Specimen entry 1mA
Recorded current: 0mA
